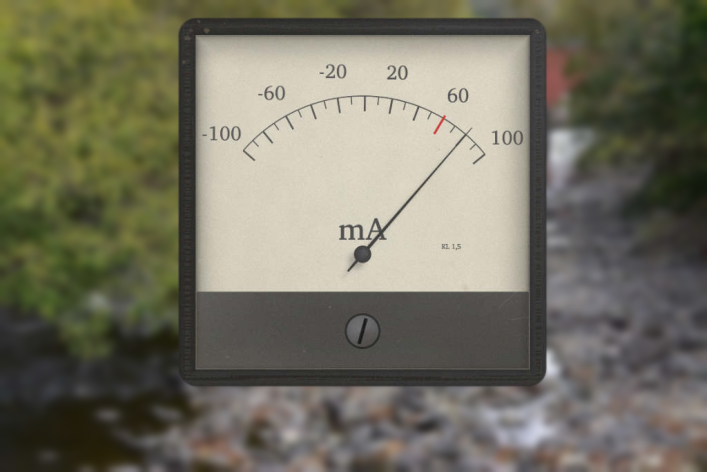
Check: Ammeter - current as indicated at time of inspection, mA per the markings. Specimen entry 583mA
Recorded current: 80mA
